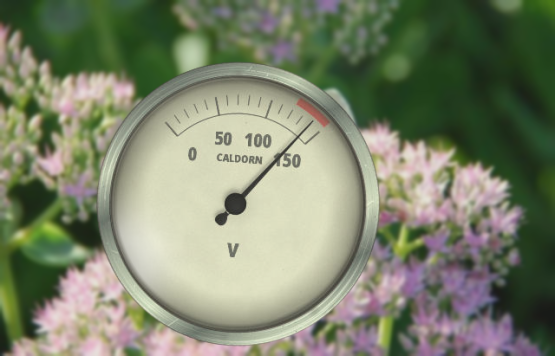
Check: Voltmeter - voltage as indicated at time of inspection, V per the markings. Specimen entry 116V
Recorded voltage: 140V
